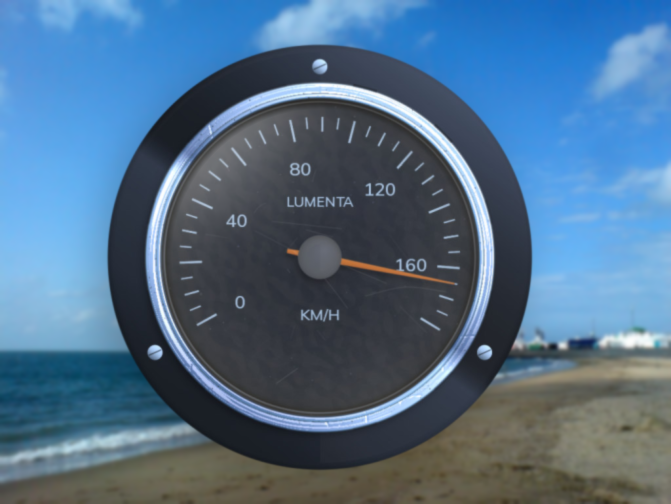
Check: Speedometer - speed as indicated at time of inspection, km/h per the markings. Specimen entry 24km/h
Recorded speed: 165km/h
